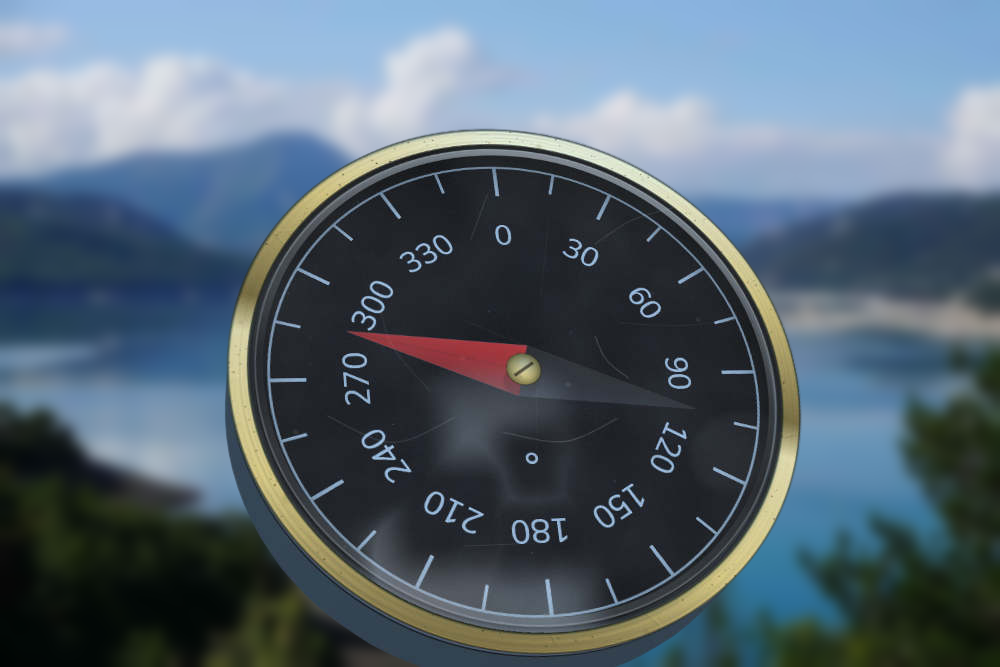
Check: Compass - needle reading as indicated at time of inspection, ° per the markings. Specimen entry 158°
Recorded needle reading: 285°
